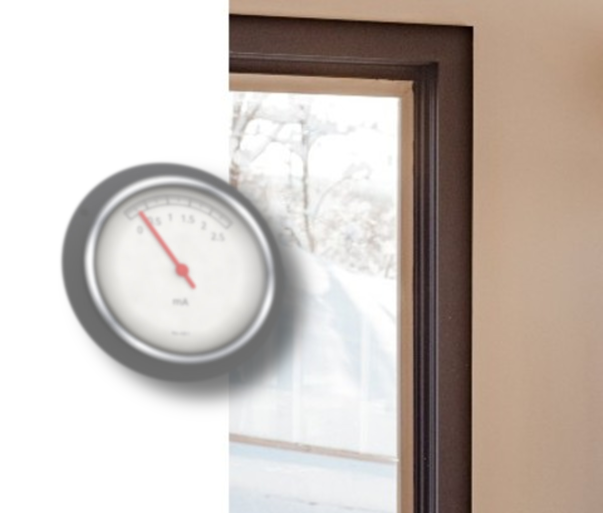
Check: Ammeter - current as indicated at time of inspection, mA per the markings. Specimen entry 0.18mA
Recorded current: 0.25mA
